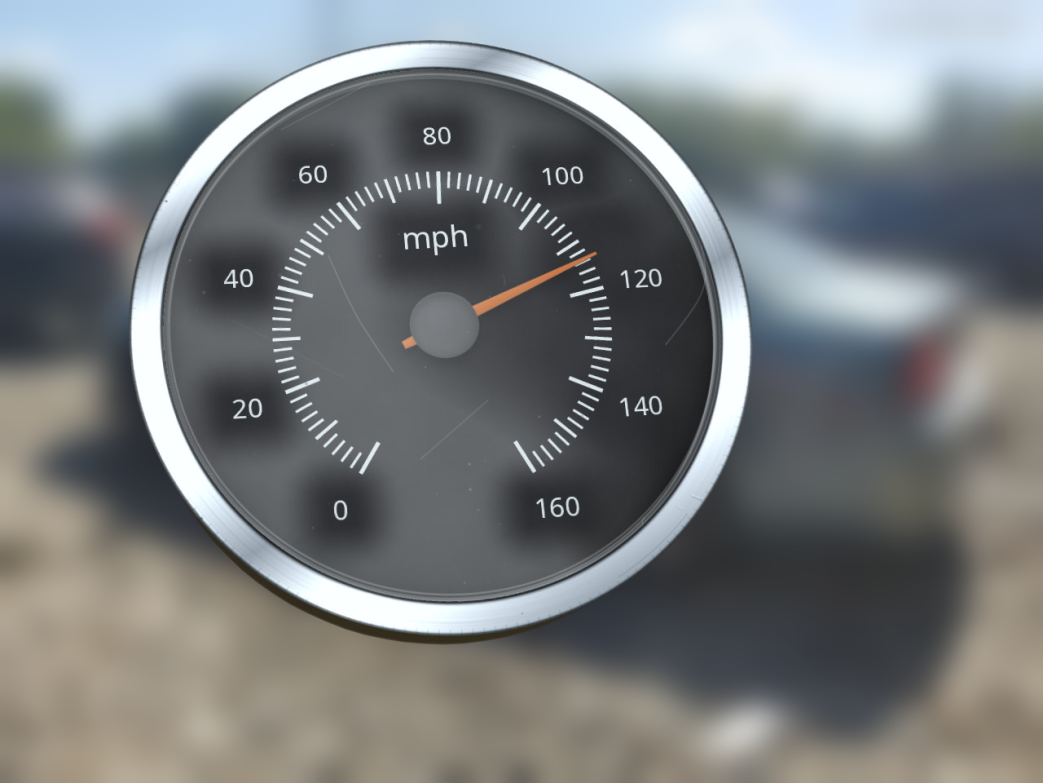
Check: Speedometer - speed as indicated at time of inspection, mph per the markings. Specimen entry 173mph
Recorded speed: 114mph
